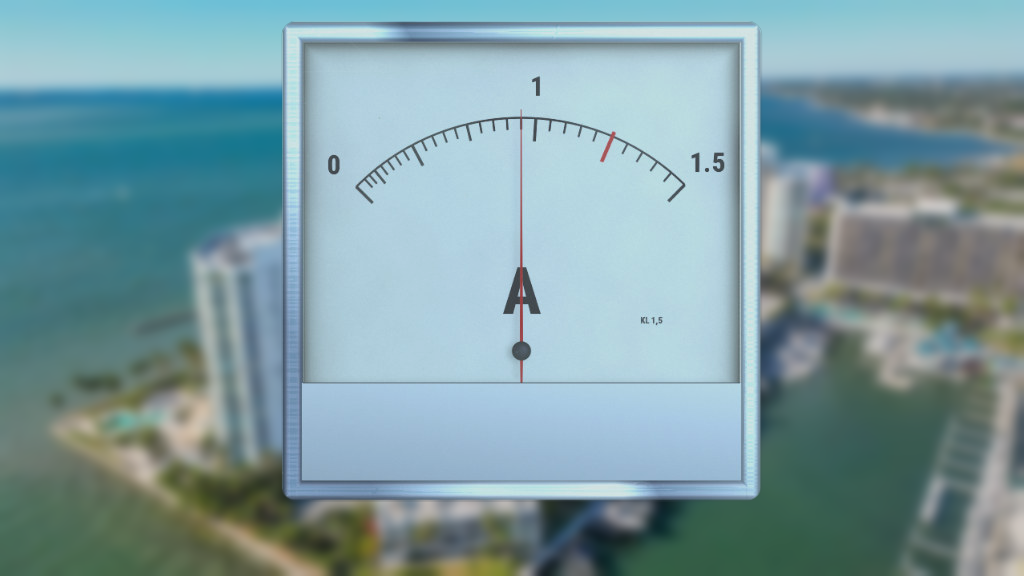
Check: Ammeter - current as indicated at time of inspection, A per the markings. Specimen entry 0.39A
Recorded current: 0.95A
